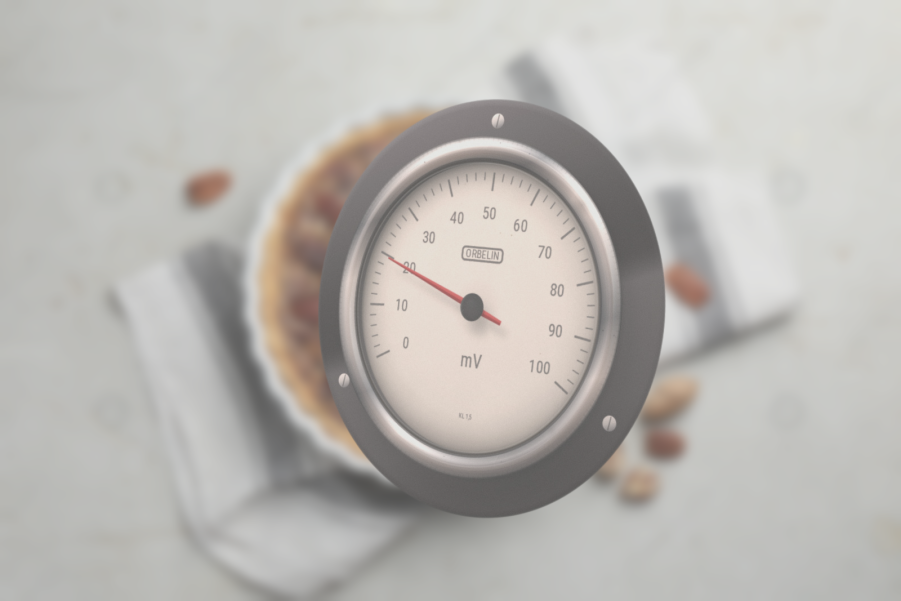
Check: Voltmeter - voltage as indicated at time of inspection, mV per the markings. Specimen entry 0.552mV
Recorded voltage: 20mV
